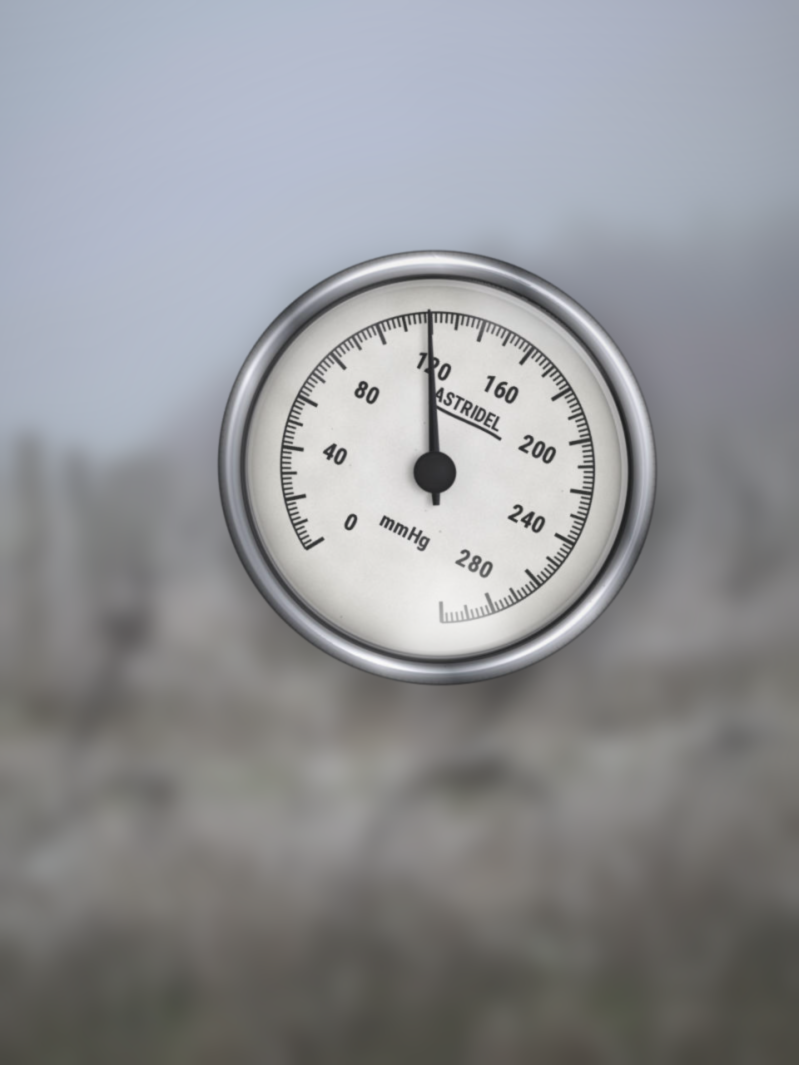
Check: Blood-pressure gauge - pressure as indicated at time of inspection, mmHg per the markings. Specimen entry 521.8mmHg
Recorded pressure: 120mmHg
